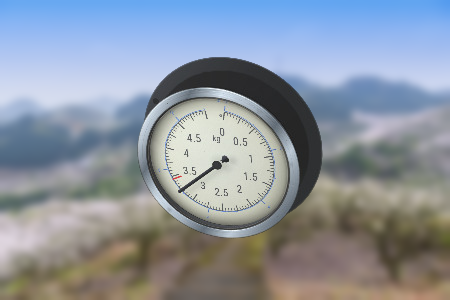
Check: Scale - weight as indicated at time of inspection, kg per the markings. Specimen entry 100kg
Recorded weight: 3.25kg
